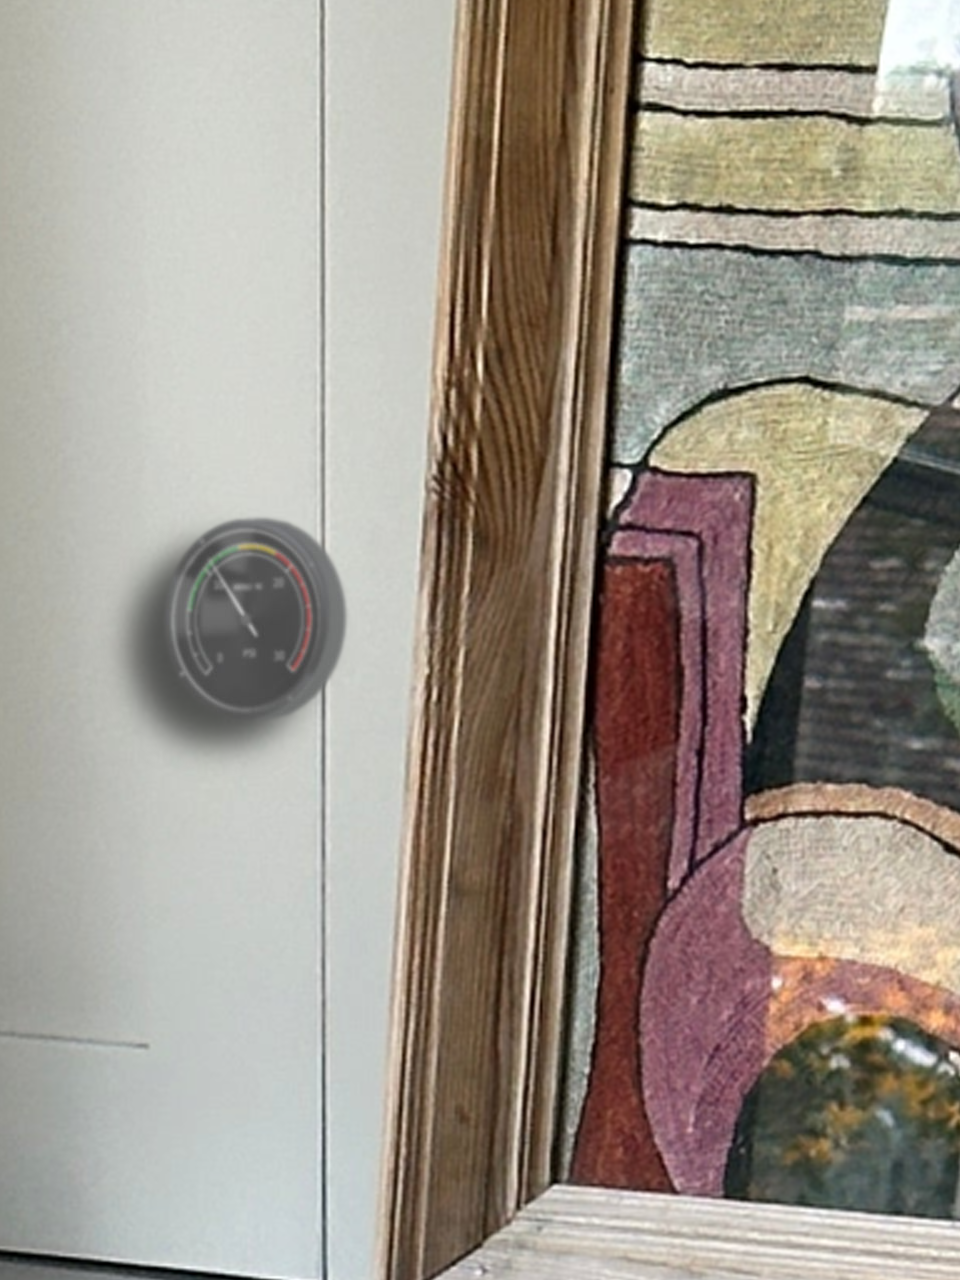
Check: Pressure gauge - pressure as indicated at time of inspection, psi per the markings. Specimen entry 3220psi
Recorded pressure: 11psi
